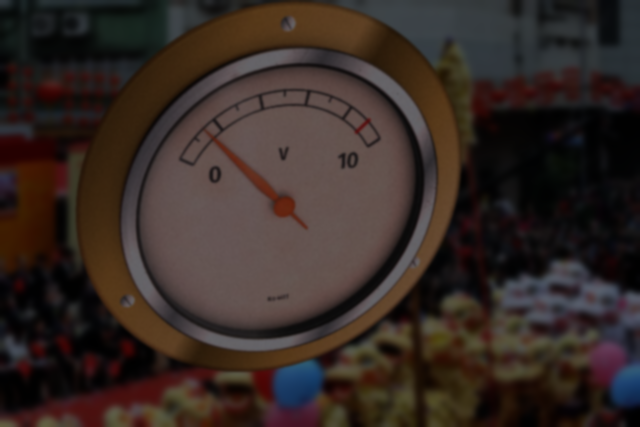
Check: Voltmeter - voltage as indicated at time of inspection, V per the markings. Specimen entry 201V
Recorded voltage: 1.5V
